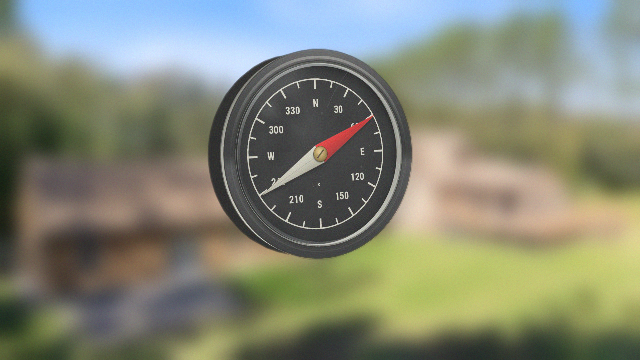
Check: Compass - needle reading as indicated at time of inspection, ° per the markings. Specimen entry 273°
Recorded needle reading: 60°
